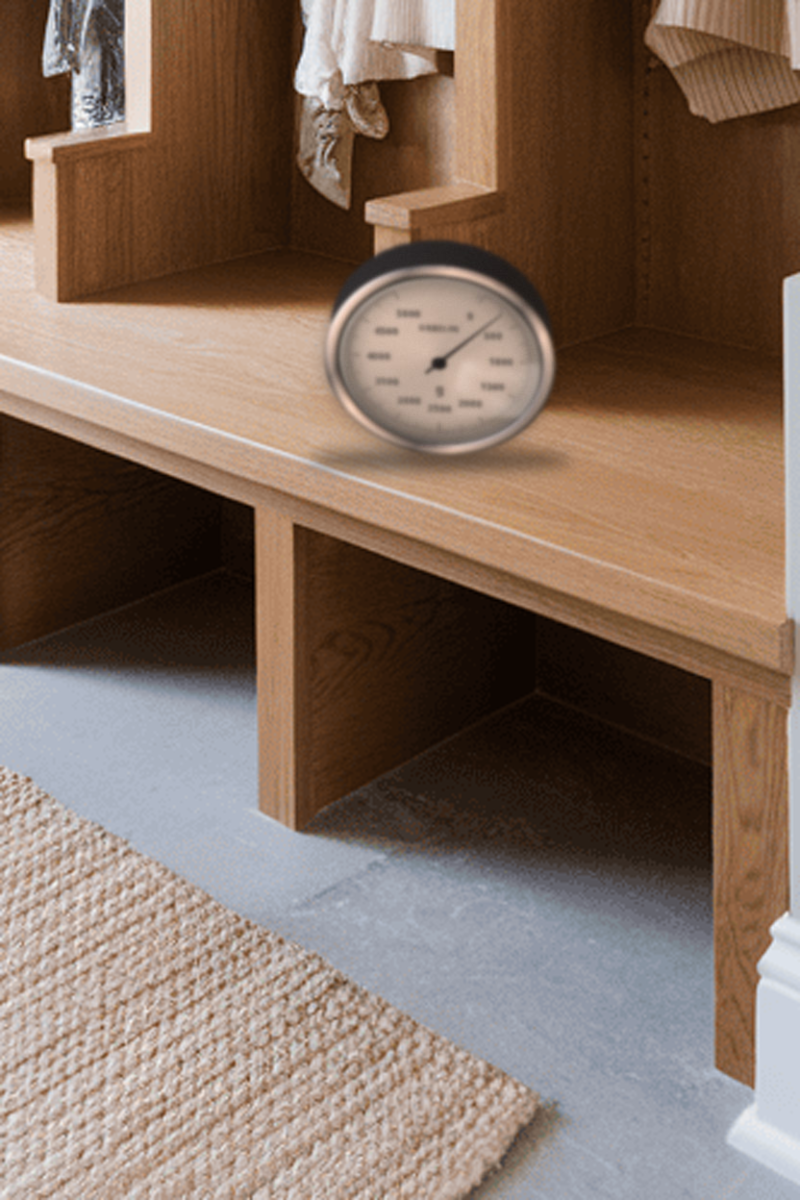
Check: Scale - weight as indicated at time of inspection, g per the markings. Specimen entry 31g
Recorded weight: 250g
